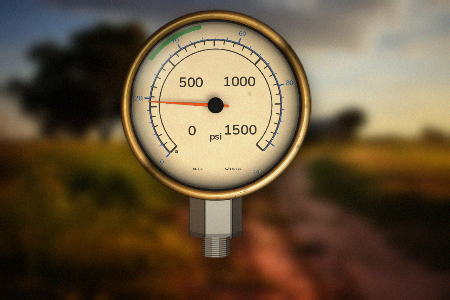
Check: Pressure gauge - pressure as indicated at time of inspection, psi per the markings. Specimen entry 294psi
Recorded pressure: 275psi
